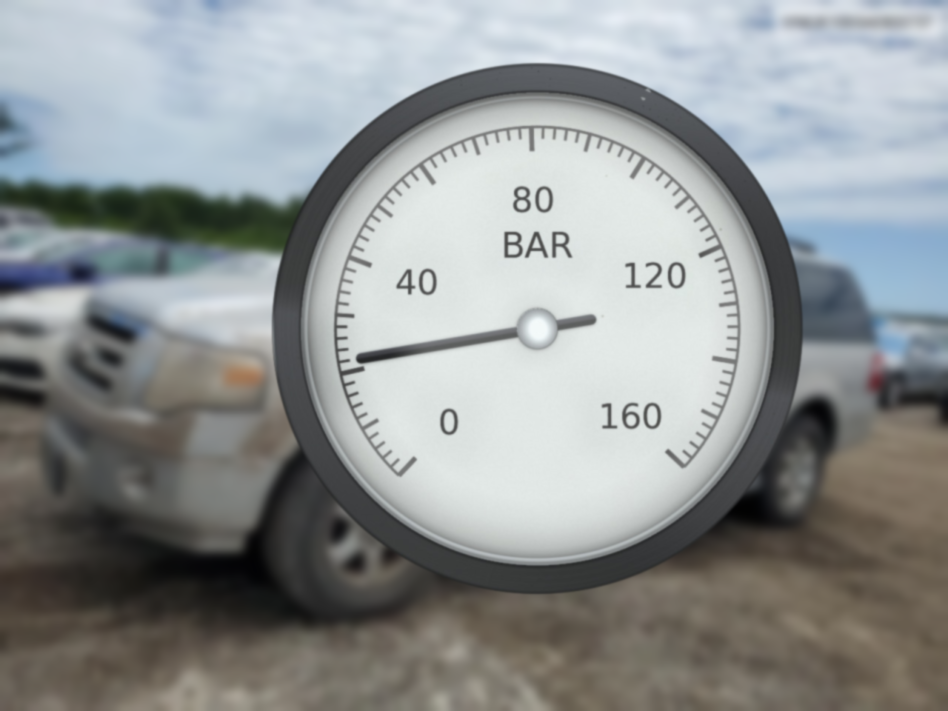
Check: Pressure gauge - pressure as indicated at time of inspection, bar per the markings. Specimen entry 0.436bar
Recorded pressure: 22bar
